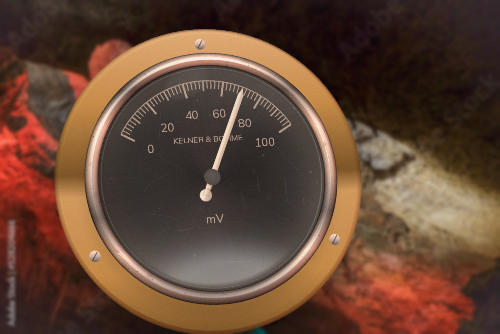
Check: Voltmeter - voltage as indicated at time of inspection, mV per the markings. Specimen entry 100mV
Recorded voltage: 70mV
